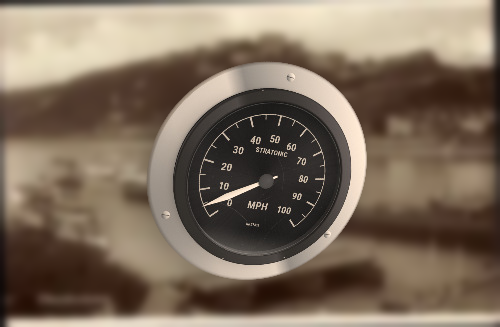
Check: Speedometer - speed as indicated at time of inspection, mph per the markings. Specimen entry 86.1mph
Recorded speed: 5mph
